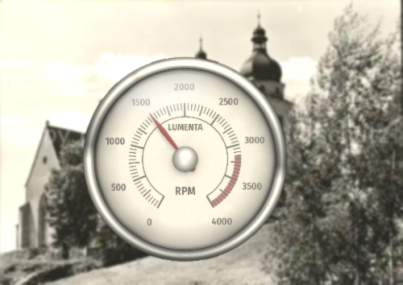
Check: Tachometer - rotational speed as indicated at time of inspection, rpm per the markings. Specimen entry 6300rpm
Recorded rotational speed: 1500rpm
